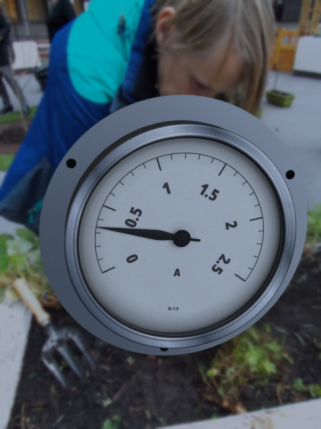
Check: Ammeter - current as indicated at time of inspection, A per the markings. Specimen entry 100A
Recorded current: 0.35A
